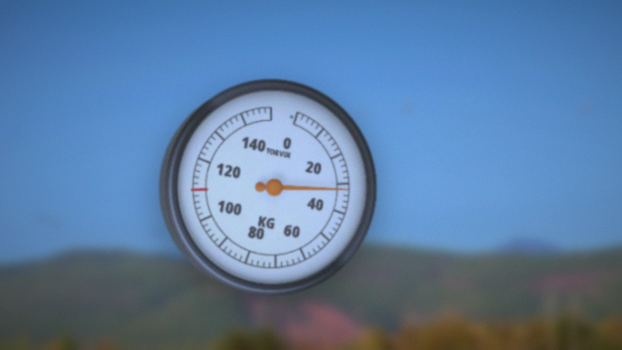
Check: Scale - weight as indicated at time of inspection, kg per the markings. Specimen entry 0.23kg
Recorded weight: 32kg
